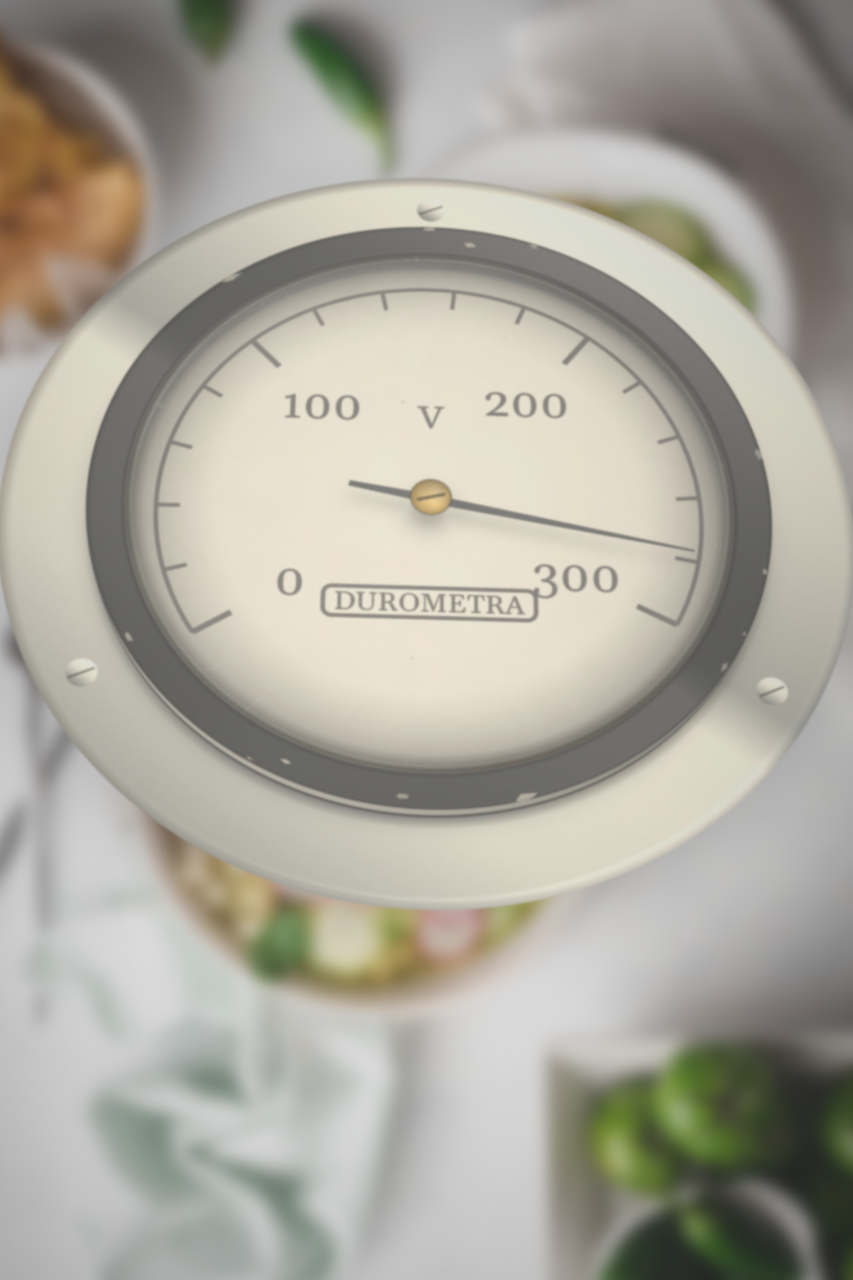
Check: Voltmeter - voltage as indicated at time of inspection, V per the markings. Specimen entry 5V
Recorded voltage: 280V
